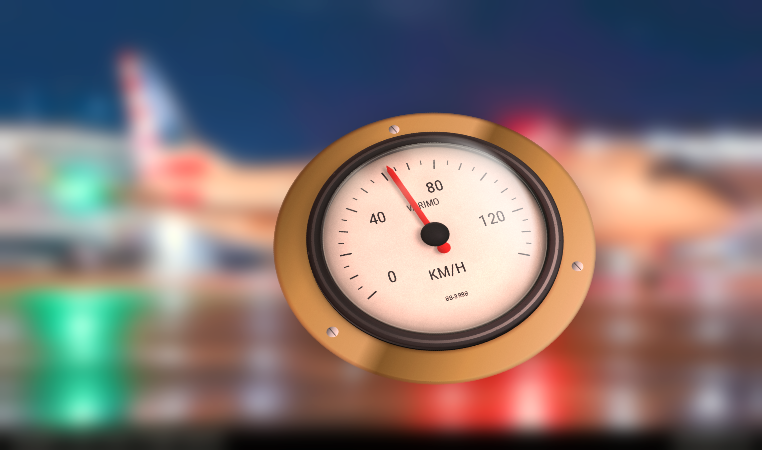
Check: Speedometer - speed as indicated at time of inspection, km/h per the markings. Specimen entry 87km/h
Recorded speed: 62.5km/h
